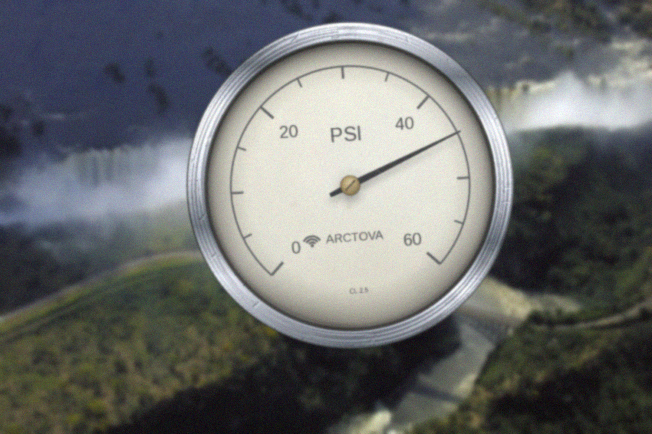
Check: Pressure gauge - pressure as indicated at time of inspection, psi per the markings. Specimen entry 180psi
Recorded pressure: 45psi
